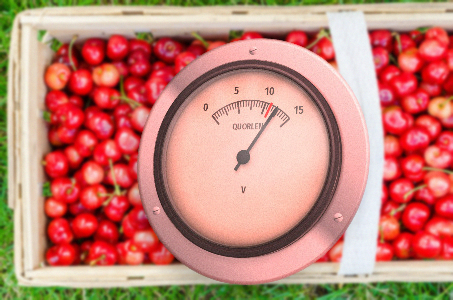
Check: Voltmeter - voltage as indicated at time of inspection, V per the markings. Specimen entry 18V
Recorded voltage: 12.5V
